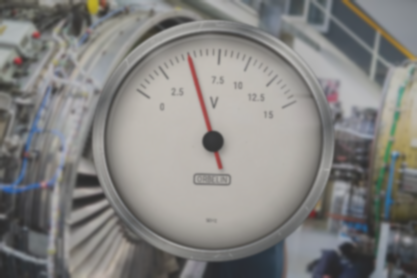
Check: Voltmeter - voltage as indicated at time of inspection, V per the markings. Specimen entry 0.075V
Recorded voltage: 5V
